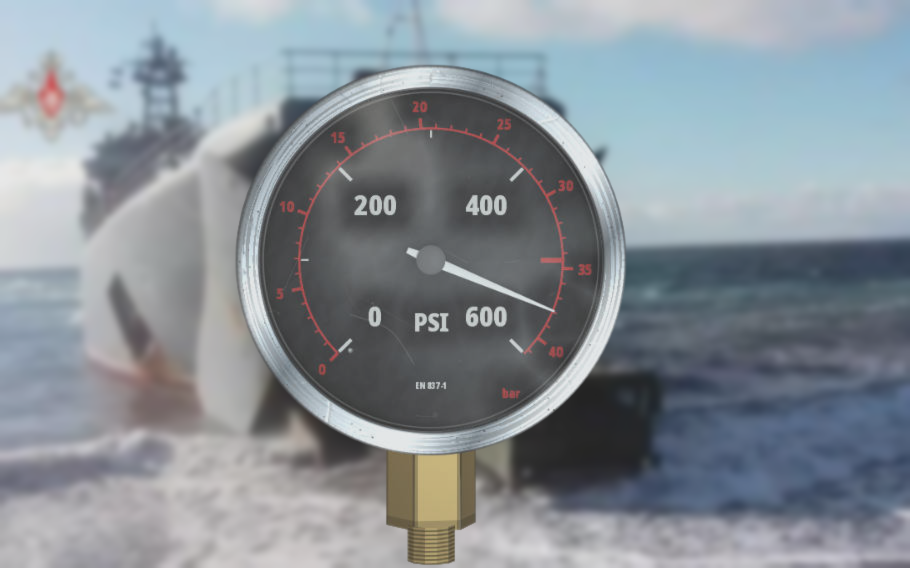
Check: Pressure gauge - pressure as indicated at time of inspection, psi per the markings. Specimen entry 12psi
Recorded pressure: 550psi
